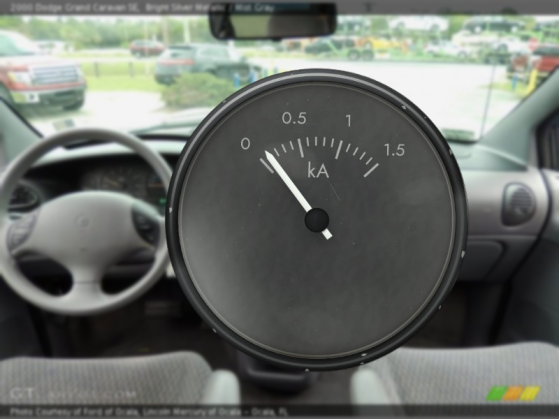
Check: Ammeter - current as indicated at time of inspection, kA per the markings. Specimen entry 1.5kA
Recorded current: 0.1kA
